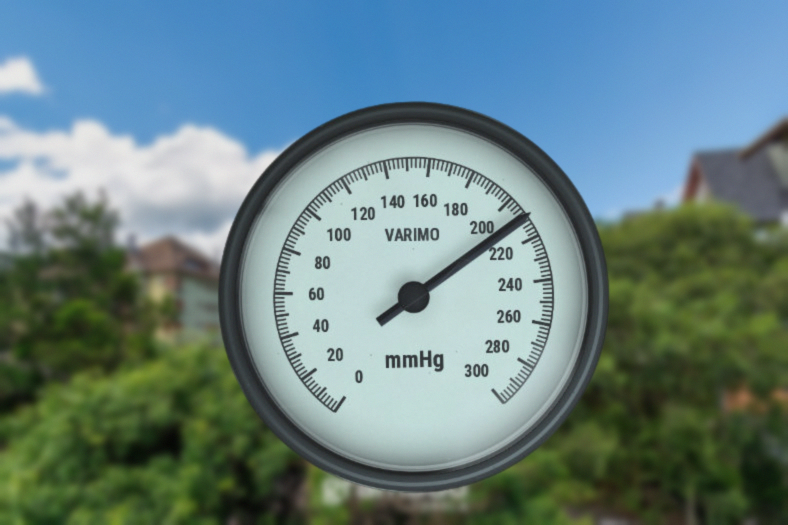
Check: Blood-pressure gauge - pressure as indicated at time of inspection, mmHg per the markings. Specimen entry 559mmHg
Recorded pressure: 210mmHg
